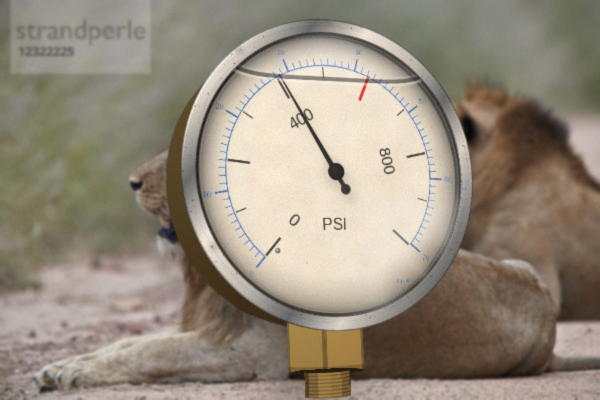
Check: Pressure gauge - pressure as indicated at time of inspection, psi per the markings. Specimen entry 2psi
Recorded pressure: 400psi
